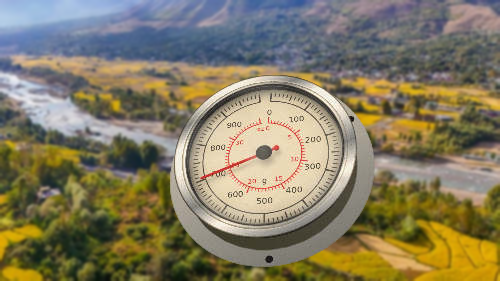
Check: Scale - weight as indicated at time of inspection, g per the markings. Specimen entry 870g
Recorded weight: 700g
